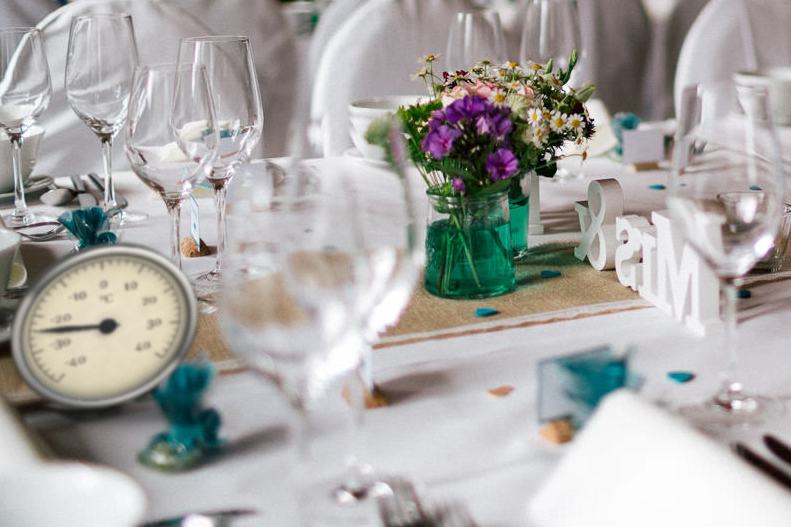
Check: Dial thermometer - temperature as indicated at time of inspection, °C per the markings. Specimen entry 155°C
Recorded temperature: -24°C
